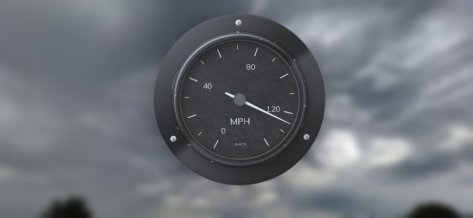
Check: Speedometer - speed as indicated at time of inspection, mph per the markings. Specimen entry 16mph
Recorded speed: 125mph
